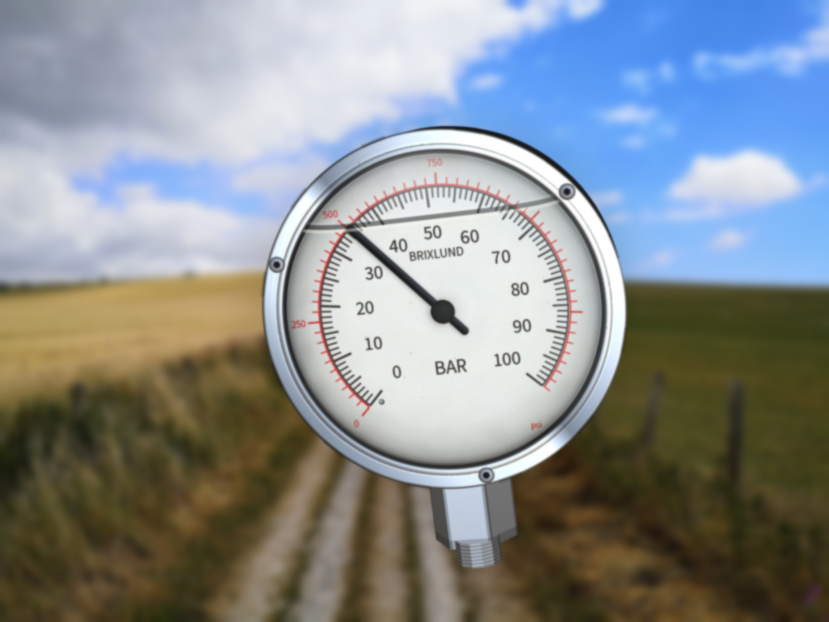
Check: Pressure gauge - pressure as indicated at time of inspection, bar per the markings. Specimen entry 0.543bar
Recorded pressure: 35bar
